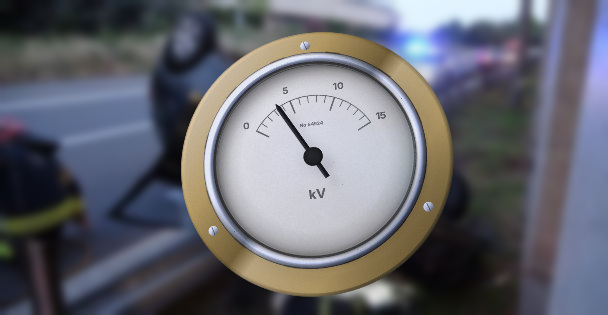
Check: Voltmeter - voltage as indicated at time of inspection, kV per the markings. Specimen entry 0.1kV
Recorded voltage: 3.5kV
